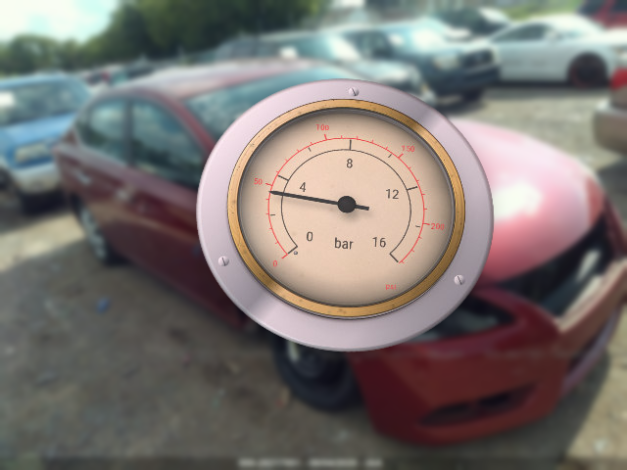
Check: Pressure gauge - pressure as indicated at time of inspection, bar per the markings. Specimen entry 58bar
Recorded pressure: 3bar
